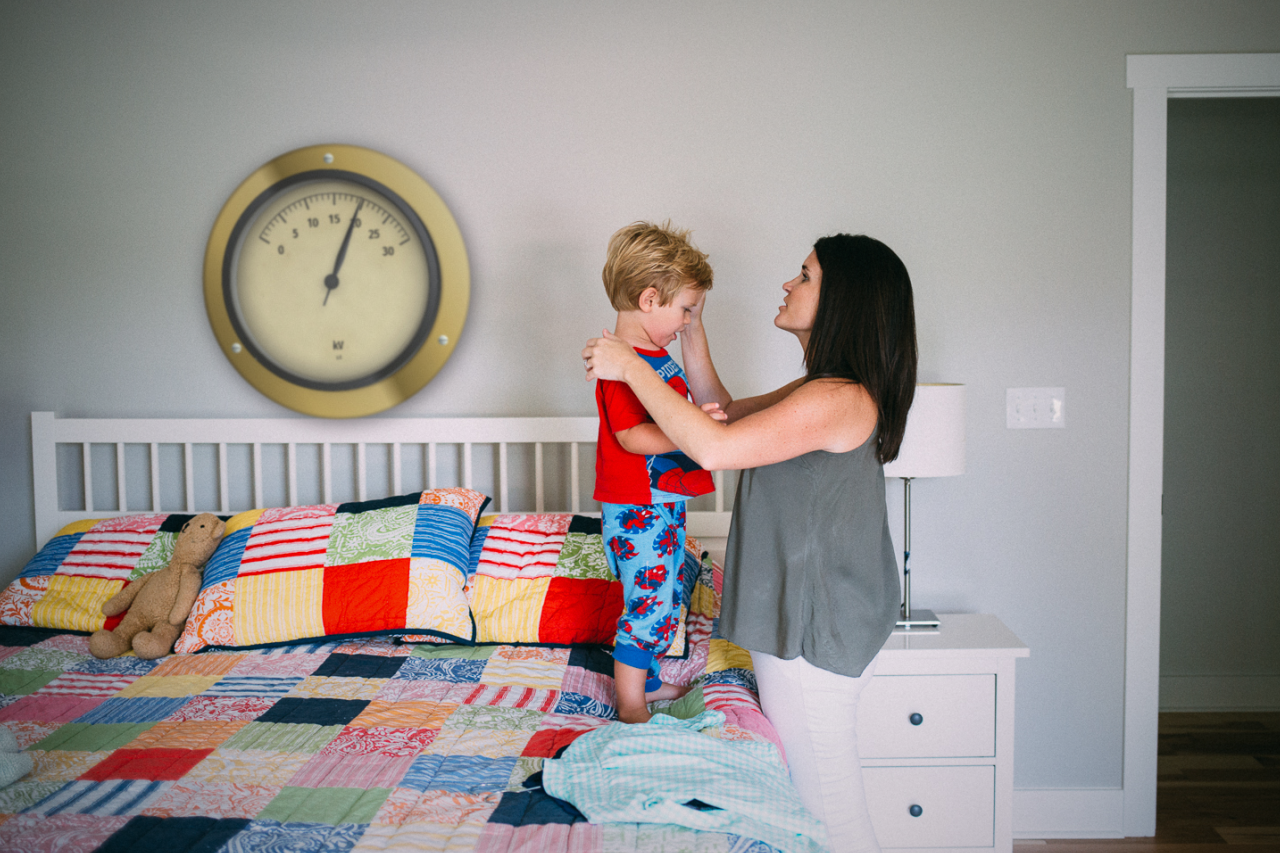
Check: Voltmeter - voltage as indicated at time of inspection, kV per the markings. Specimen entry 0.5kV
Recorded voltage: 20kV
